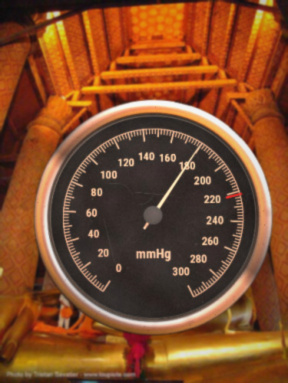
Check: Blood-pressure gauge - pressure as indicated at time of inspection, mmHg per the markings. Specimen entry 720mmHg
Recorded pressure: 180mmHg
